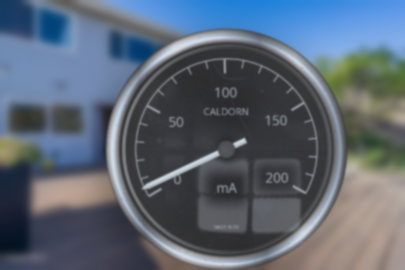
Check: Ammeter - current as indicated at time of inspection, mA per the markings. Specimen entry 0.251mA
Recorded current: 5mA
